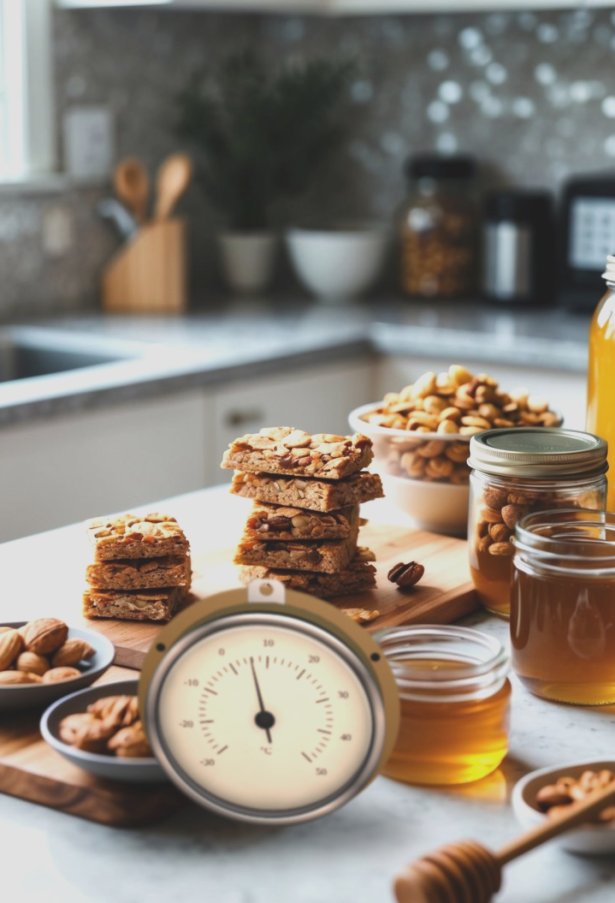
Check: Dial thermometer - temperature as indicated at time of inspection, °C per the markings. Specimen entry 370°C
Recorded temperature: 6°C
